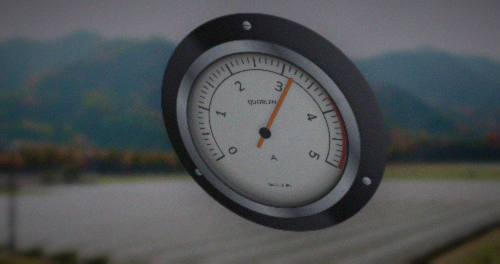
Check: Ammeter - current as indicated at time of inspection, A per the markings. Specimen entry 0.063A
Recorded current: 3.2A
